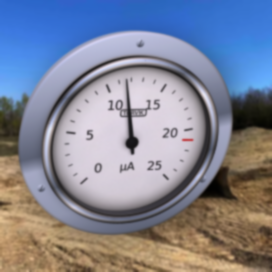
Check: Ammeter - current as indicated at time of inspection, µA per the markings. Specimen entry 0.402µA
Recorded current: 11.5µA
